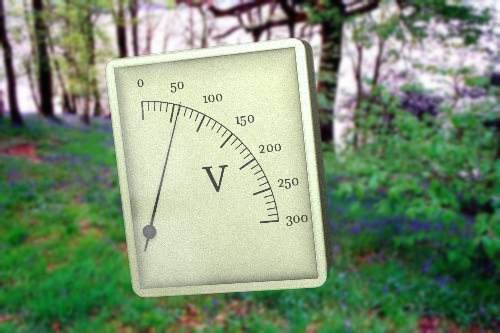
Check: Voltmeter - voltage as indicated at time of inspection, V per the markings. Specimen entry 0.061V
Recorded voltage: 60V
